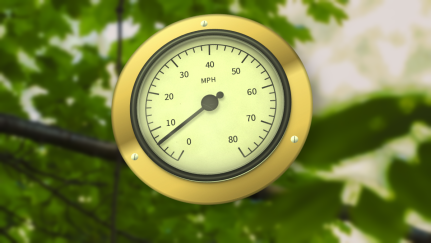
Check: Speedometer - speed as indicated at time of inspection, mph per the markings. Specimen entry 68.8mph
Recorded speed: 6mph
